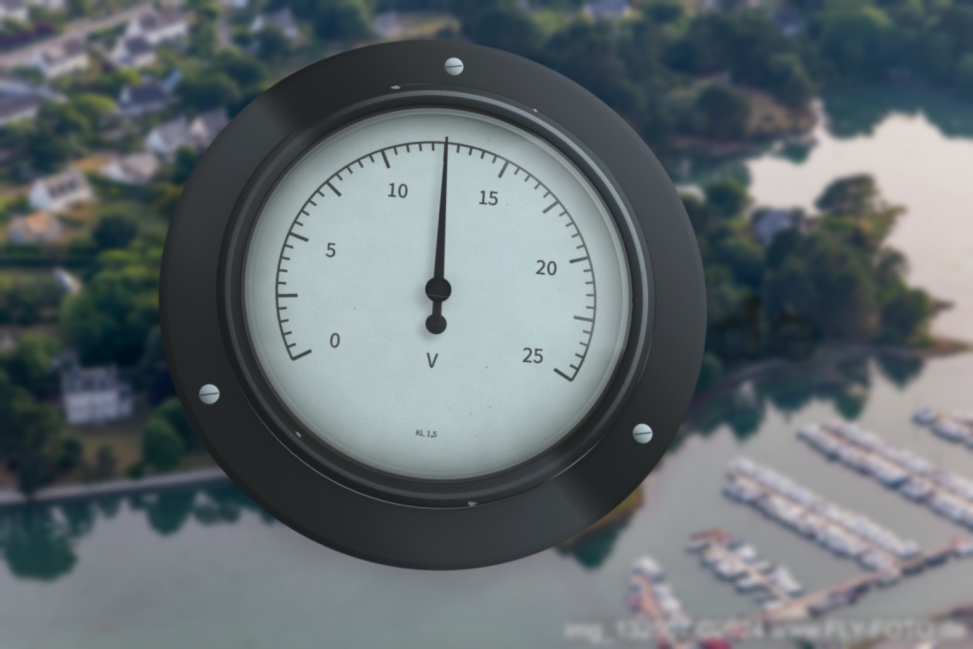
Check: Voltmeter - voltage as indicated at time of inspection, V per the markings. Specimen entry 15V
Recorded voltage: 12.5V
